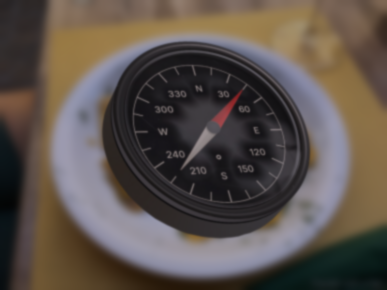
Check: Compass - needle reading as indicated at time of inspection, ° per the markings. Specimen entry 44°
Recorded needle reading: 45°
